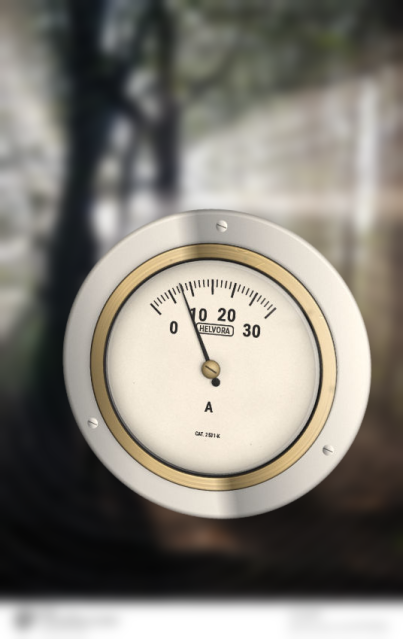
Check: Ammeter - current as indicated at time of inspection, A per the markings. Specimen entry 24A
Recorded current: 8A
